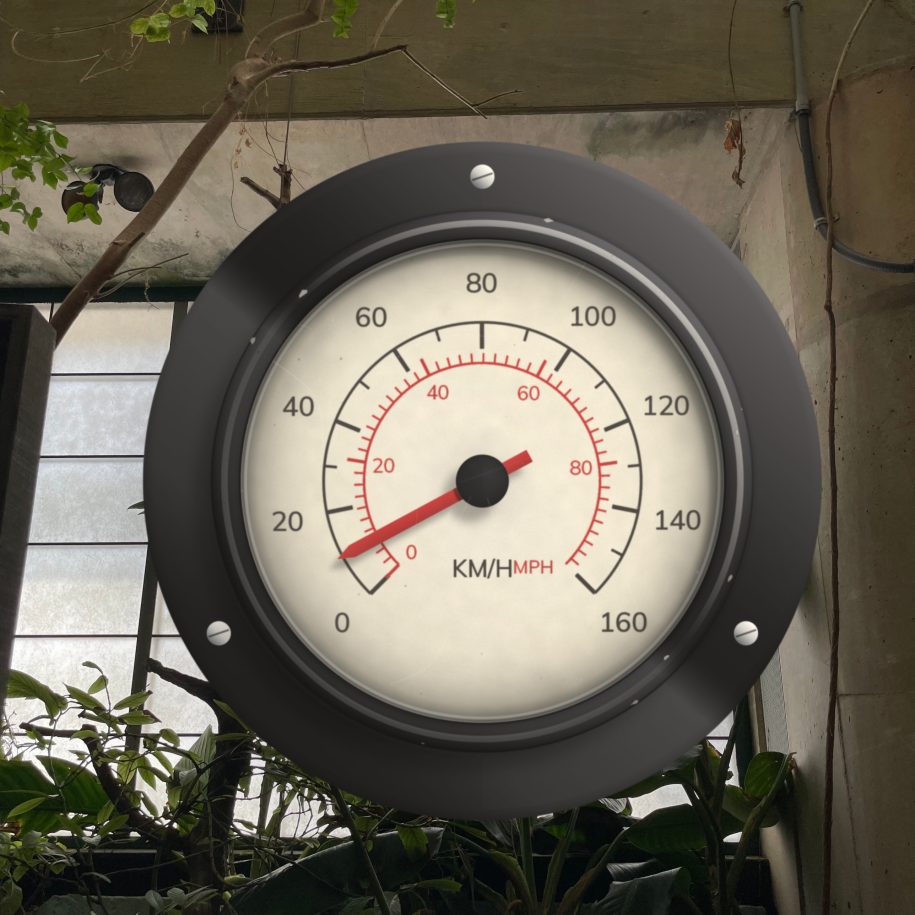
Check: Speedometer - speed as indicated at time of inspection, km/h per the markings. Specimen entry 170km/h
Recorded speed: 10km/h
